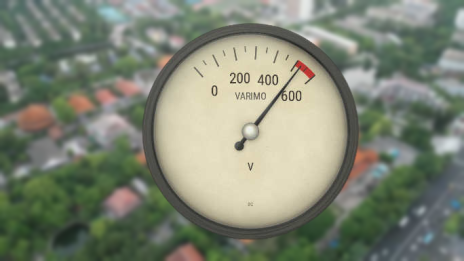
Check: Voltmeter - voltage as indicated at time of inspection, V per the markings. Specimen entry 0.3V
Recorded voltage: 525V
